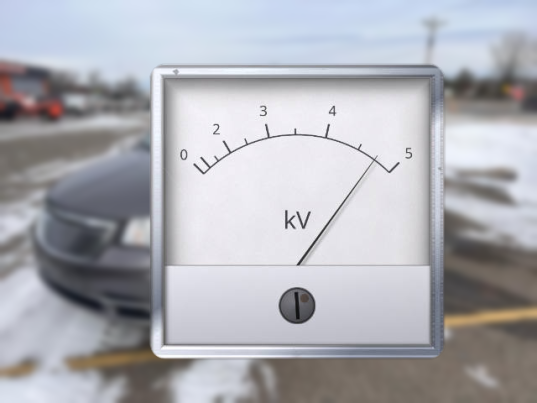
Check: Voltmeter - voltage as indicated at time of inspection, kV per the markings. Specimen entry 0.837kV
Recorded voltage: 4.75kV
